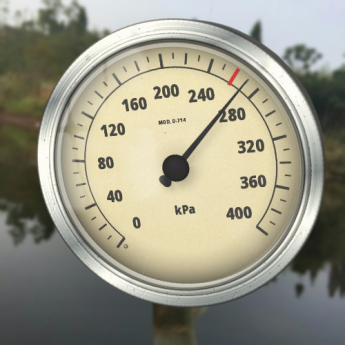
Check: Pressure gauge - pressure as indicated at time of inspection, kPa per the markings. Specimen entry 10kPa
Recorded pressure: 270kPa
